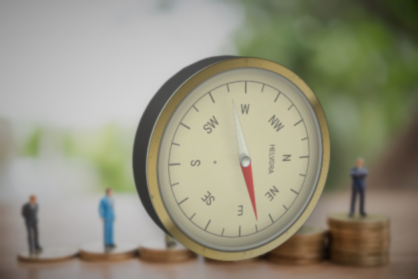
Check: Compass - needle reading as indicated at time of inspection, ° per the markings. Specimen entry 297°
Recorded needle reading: 75°
